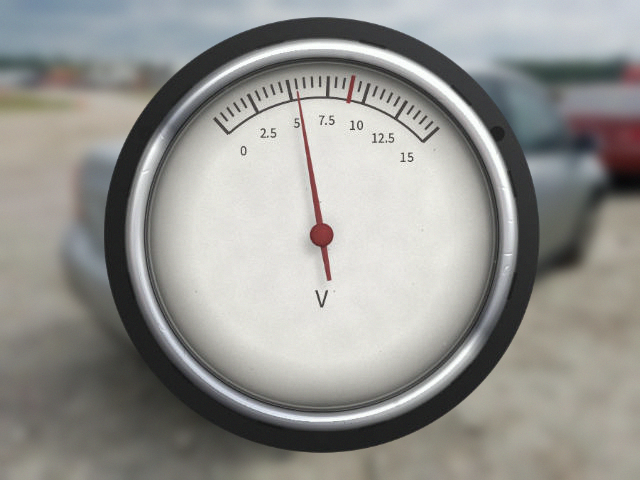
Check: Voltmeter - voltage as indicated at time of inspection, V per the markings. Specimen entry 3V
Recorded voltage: 5.5V
